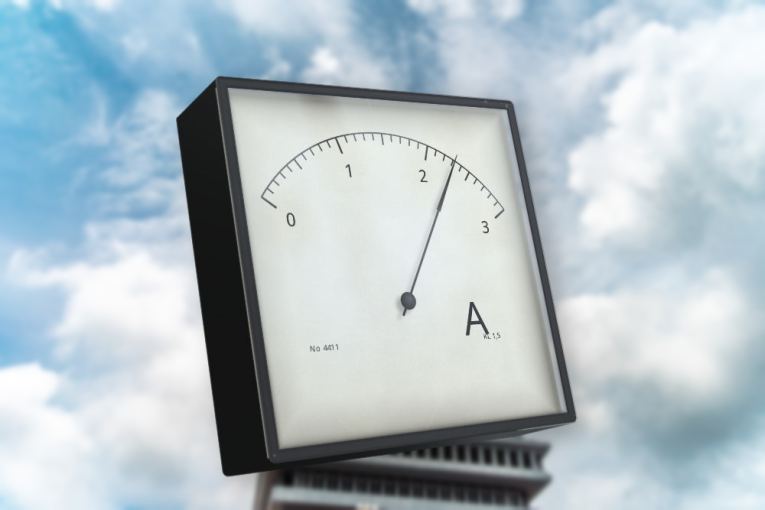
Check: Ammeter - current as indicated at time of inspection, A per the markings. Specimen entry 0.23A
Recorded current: 2.3A
